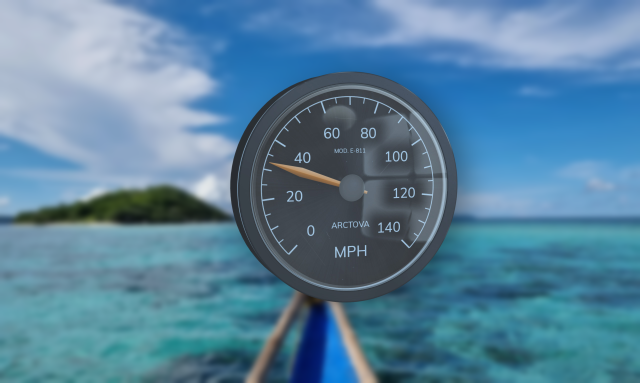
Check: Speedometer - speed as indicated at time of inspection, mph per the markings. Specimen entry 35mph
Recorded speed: 32.5mph
